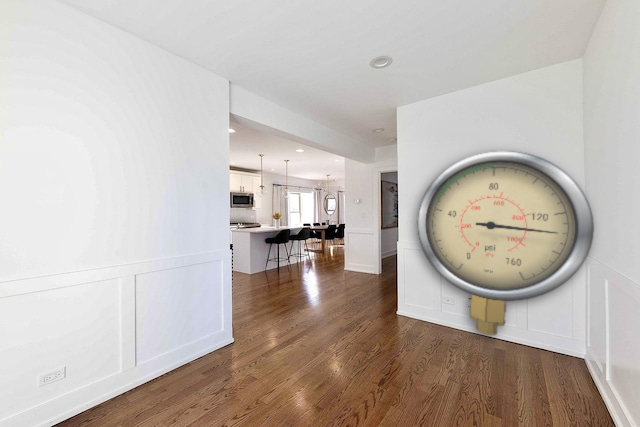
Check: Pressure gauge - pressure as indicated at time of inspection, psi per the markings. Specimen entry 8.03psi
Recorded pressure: 130psi
